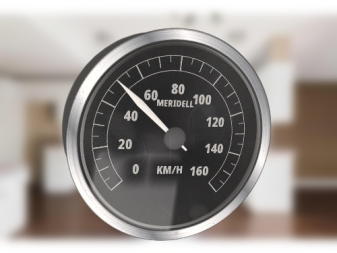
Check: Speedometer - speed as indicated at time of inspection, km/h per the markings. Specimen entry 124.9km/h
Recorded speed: 50km/h
